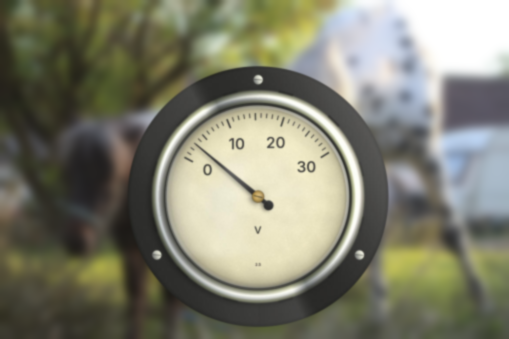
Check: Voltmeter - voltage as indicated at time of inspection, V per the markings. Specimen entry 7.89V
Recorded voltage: 3V
